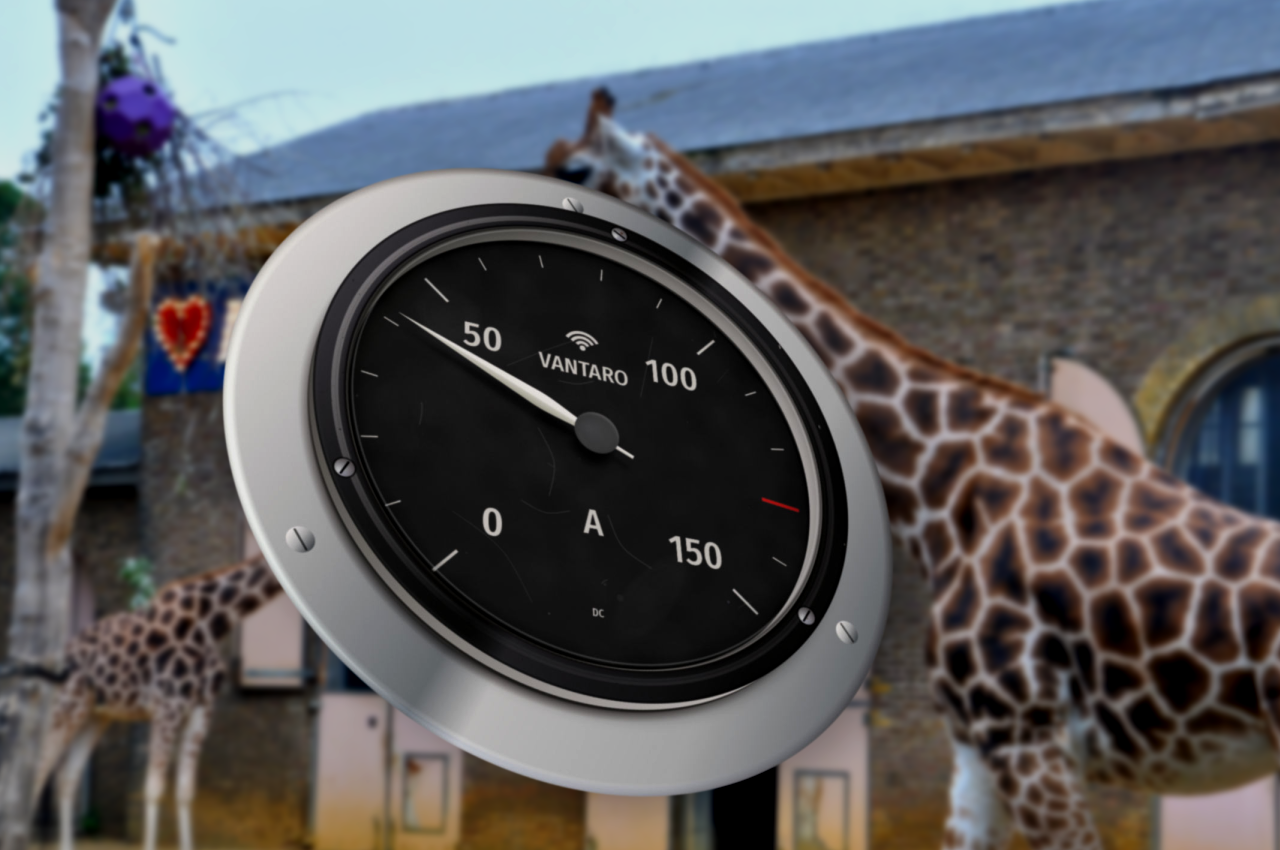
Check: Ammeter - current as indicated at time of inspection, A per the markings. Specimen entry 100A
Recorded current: 40A
